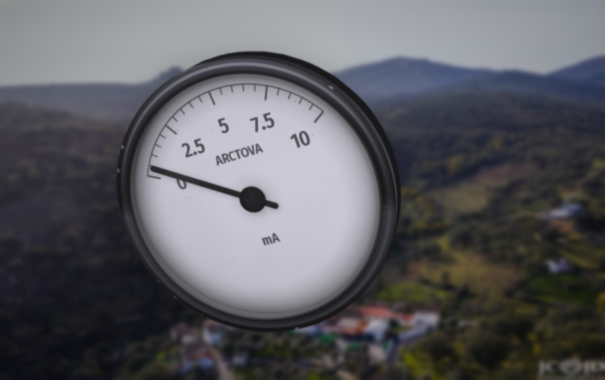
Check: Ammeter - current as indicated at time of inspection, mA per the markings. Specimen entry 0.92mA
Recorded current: 0.5mA
